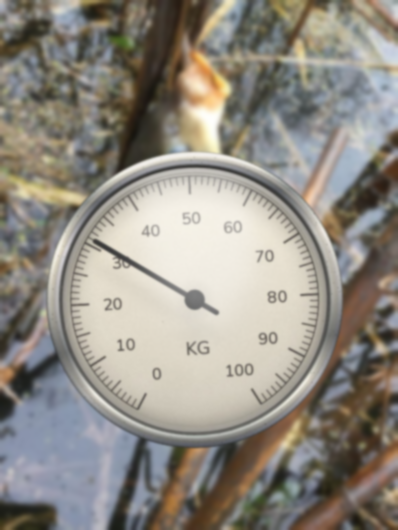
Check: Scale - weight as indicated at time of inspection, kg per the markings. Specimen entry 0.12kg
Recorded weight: 31kg
